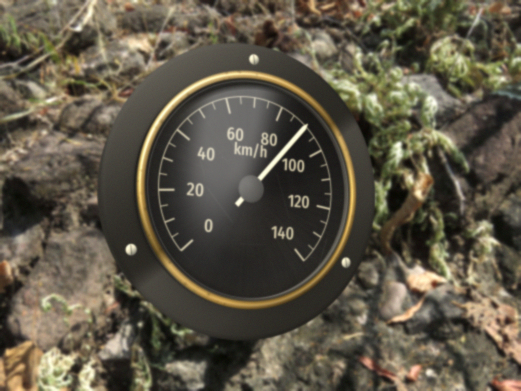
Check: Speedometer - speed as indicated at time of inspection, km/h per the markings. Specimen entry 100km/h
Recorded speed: 90km/h
